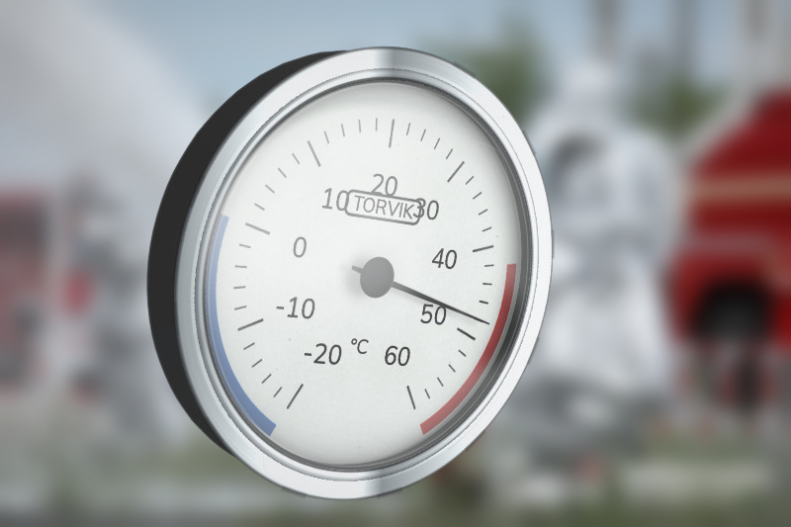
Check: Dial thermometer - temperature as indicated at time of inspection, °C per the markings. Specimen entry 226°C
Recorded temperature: 48°C
